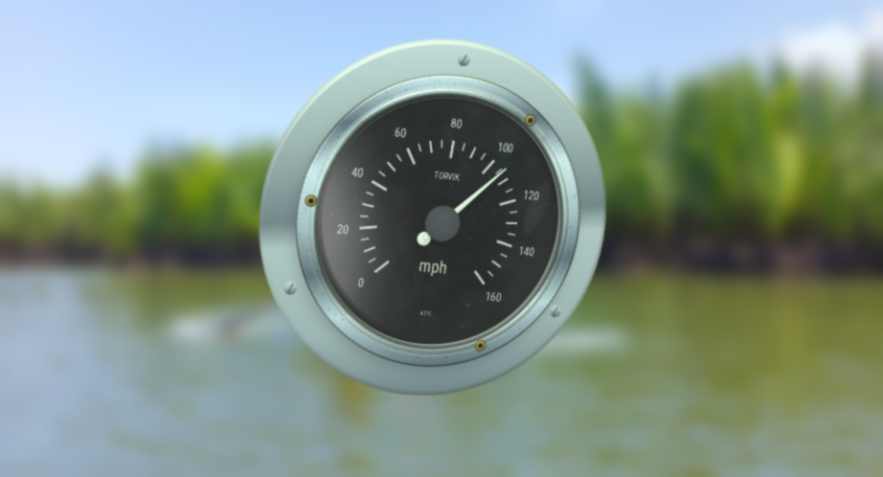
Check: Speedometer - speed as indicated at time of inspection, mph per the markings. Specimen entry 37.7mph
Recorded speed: 105mph
